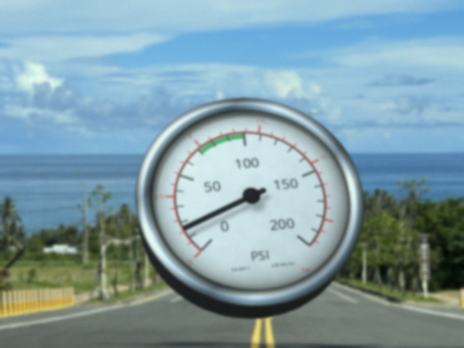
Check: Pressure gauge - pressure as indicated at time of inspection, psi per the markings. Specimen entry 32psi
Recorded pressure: 15psi
